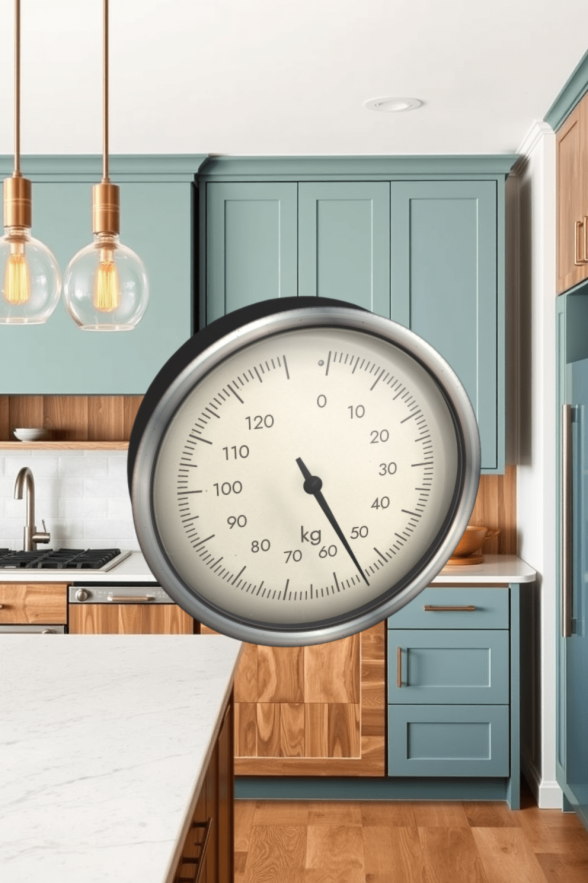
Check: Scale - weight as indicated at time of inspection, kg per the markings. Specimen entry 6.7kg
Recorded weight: 55kg
